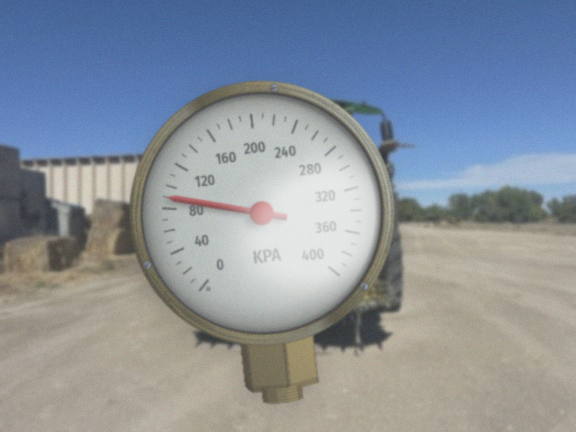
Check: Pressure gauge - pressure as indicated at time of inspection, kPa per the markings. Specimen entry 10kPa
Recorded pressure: 90kPa
